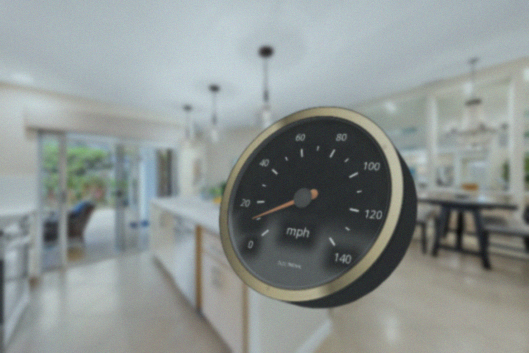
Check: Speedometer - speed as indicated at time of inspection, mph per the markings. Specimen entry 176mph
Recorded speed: 10mph
